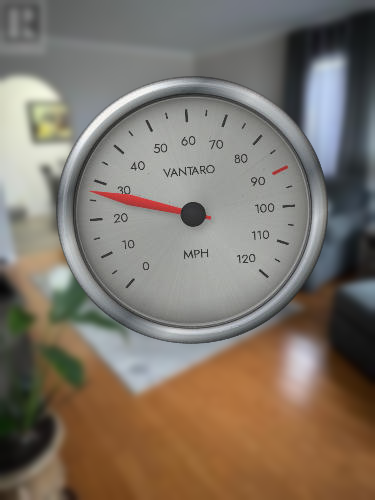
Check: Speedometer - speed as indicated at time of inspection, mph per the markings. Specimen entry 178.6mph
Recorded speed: 27.5mph
